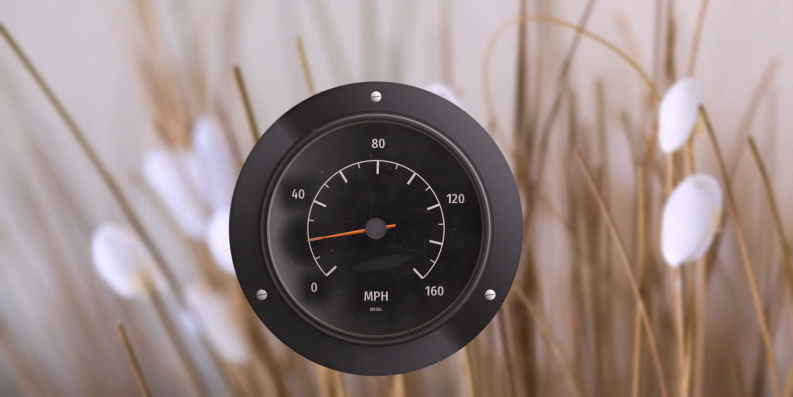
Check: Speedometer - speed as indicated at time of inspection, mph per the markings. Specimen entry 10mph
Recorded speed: 20mph
